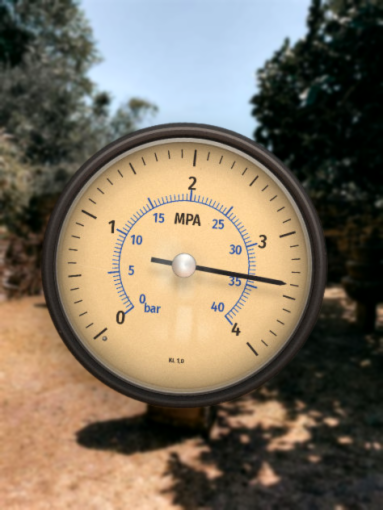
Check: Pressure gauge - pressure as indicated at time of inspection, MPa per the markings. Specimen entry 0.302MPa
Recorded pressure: 3.4MPa
